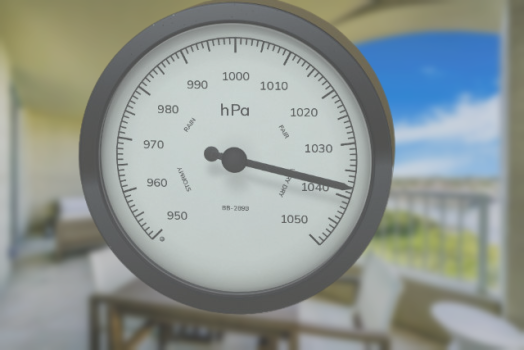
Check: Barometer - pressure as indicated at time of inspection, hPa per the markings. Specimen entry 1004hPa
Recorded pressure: 1038hPa
